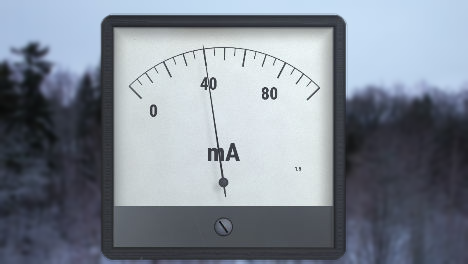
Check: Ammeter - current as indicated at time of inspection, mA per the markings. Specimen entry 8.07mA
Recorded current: 40mA
